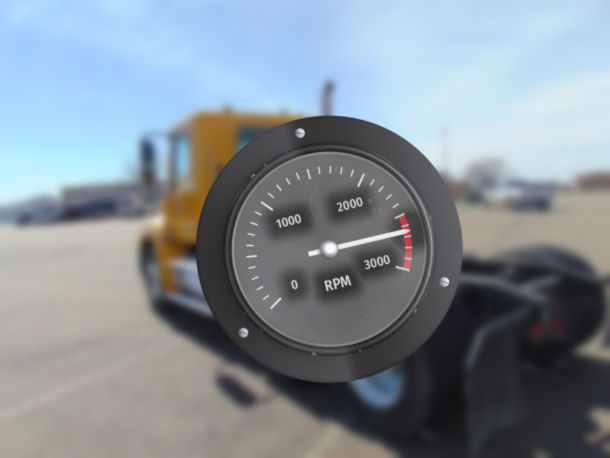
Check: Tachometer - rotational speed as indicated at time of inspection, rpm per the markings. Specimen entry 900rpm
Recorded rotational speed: 2650rpm
